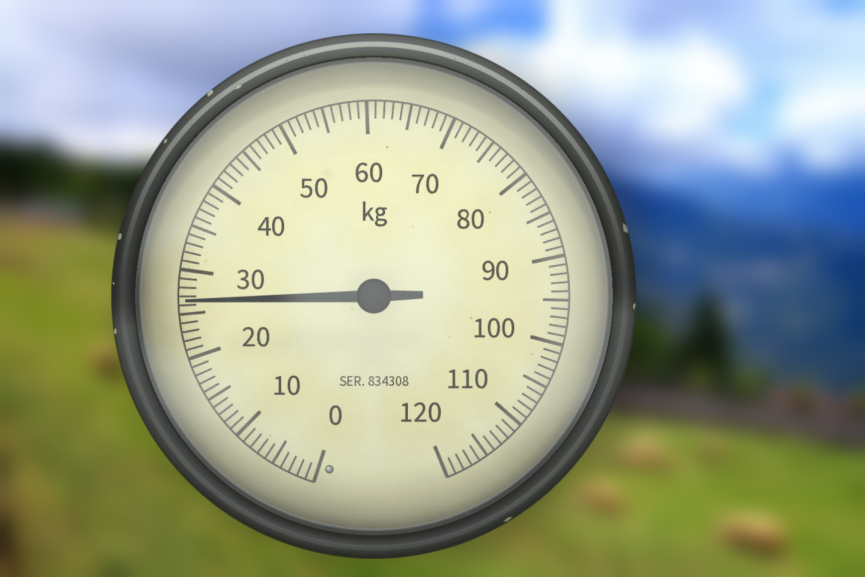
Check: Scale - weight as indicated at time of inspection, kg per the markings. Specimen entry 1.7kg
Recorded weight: 26.5kg
